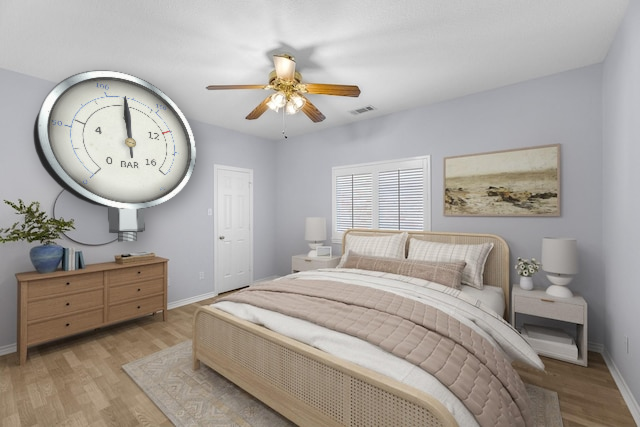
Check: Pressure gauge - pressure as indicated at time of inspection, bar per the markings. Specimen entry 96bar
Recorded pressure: 8bar
